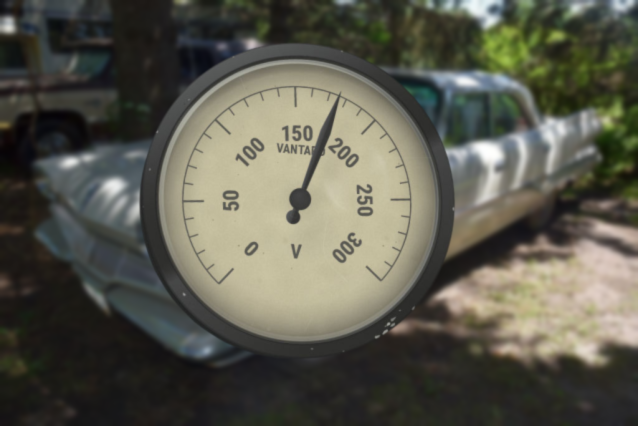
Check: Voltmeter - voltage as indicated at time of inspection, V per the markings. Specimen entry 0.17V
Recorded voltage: 175V
